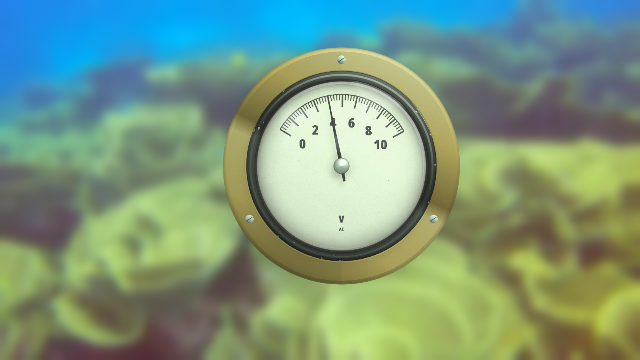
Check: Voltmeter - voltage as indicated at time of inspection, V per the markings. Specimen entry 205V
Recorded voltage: 4V
